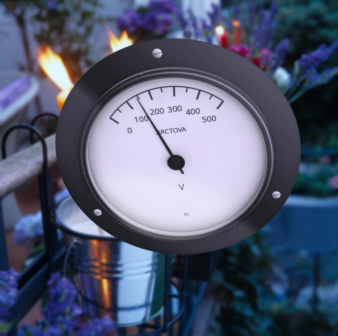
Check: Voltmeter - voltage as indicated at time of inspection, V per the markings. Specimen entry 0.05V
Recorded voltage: 150V
